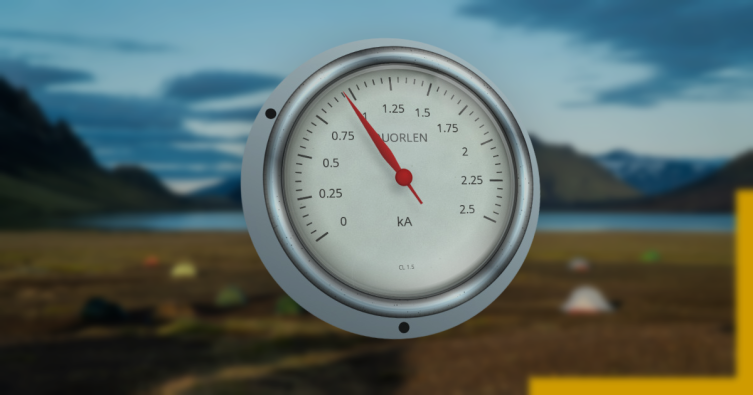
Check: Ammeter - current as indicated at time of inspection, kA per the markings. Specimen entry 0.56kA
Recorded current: 0.95kA
